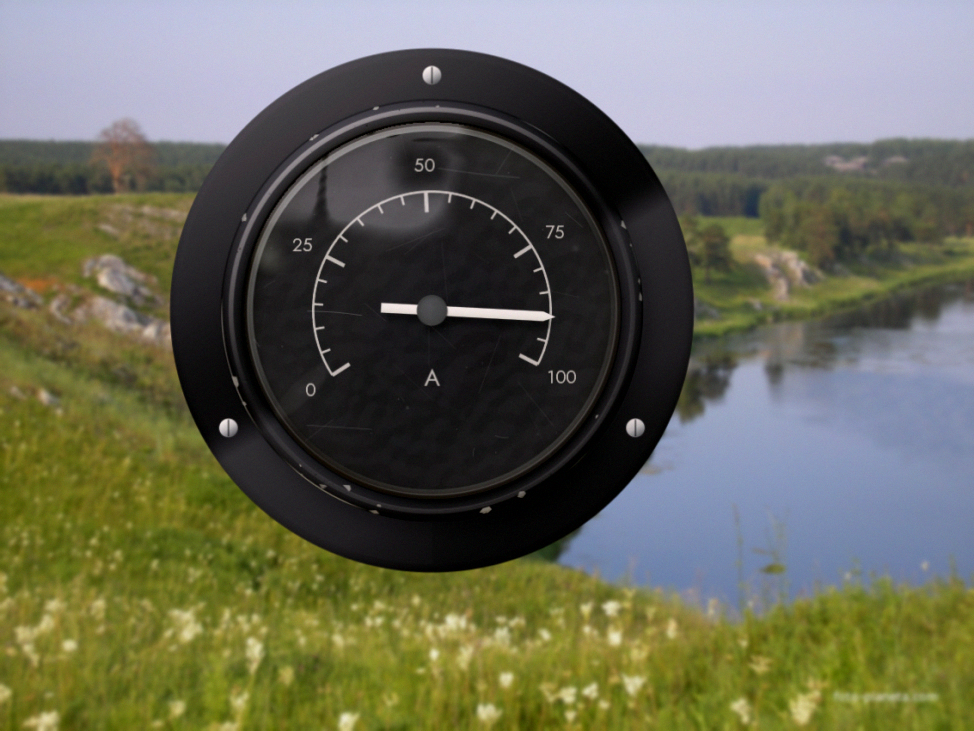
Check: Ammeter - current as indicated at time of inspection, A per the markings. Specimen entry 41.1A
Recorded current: 90A
